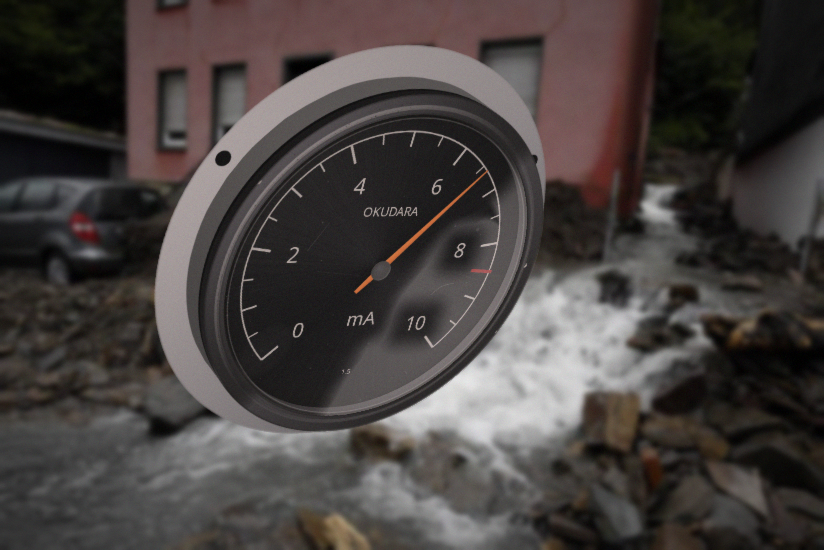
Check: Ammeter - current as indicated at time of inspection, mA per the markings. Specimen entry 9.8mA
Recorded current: 6.5mA
